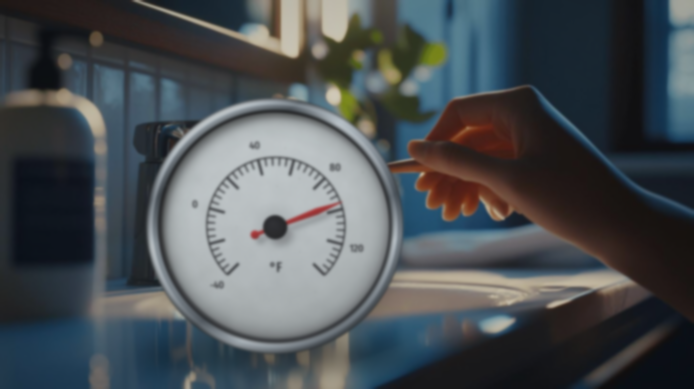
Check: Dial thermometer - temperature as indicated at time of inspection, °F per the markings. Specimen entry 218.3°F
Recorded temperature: 96°F
